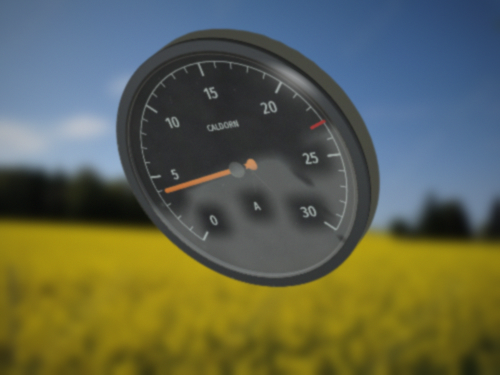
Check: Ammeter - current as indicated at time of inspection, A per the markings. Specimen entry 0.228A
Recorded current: 4A
